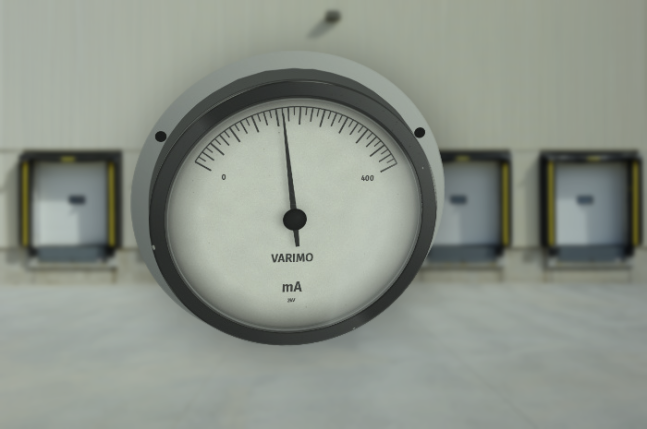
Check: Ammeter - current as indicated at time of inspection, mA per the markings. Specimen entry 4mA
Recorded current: 170mA
